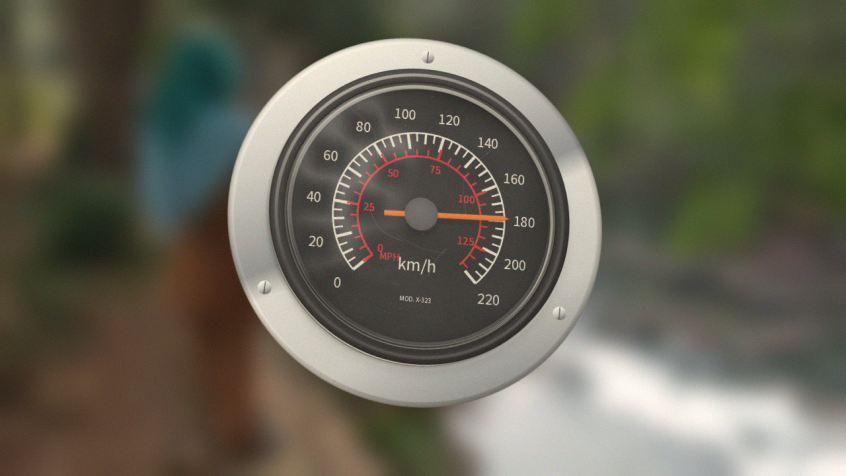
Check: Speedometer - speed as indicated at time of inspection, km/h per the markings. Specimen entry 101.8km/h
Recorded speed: 180km/h
